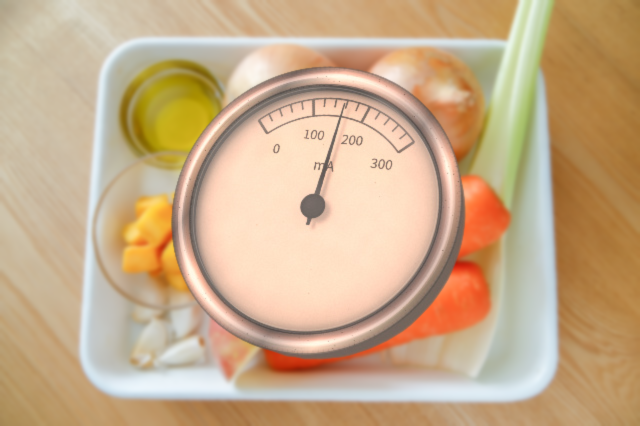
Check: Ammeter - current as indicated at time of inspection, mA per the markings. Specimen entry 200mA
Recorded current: 160mA
